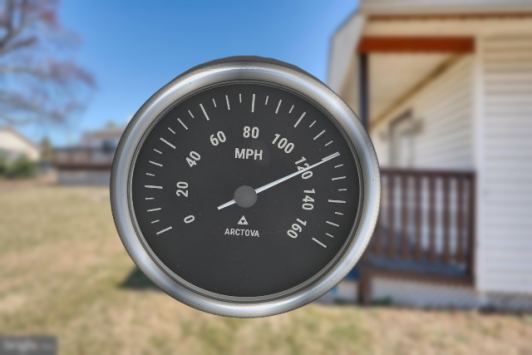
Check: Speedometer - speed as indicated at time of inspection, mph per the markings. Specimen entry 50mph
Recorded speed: 120mph
